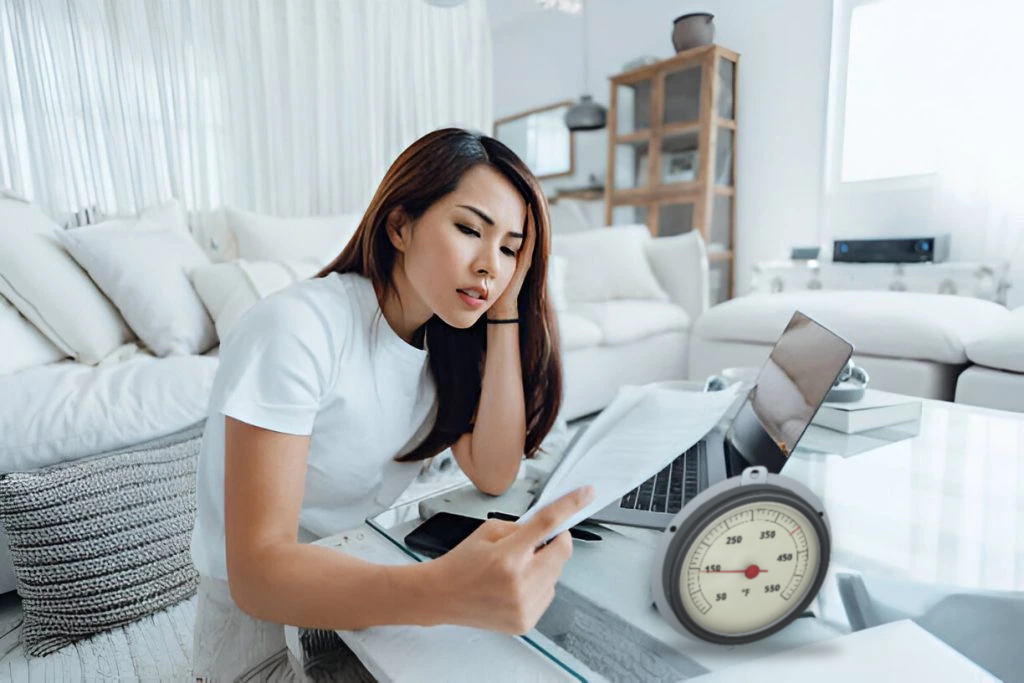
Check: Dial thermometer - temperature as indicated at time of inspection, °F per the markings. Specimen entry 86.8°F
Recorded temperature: 150°F
